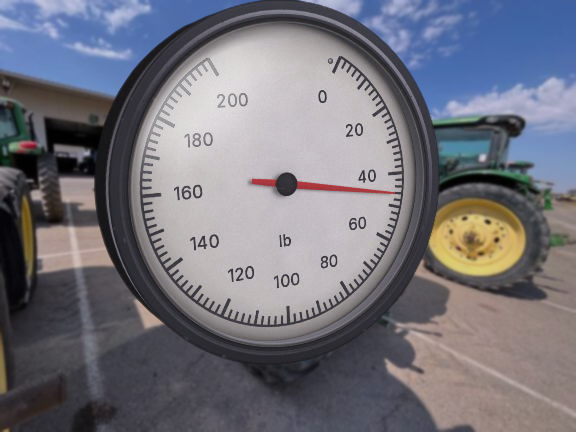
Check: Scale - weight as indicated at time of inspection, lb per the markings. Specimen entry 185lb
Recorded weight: 46lb
